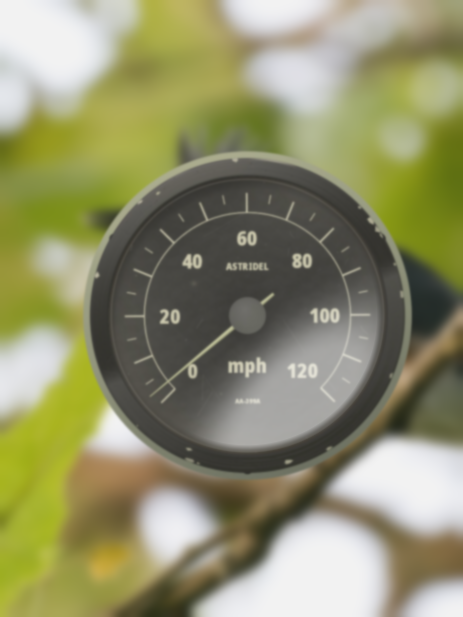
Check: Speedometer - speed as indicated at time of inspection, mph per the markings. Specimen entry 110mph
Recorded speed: 2.5mph
